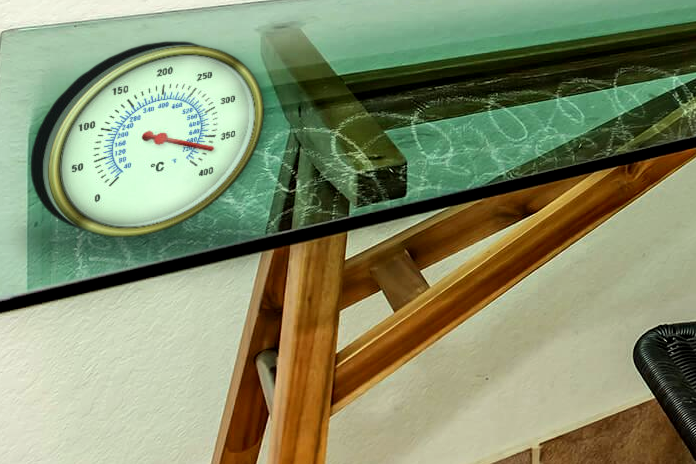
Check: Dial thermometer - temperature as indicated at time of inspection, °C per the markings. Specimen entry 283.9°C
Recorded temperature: 370°C
